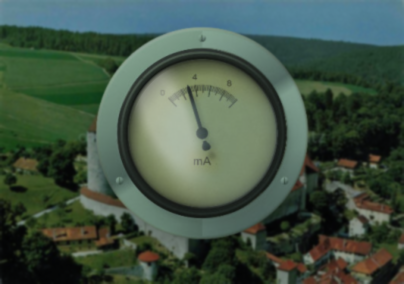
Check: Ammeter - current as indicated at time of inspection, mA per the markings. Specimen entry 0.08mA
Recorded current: 3mA
